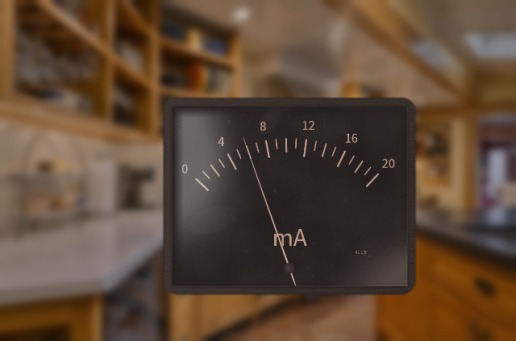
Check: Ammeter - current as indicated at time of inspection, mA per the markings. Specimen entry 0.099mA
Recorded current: 6mA
